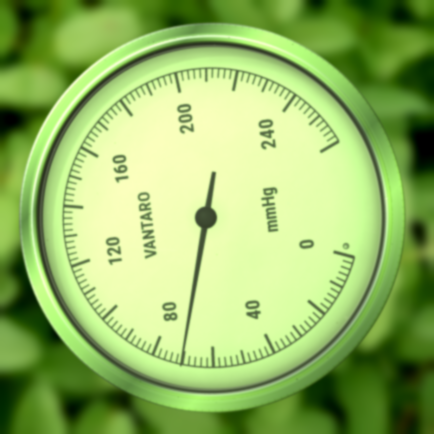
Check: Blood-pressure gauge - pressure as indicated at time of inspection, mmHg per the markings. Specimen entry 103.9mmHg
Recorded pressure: 70mmHg
